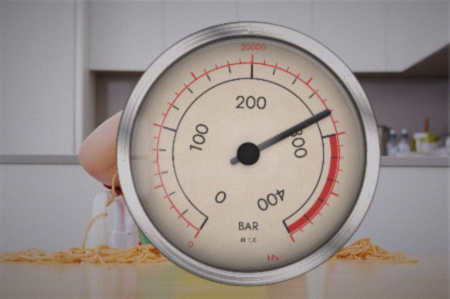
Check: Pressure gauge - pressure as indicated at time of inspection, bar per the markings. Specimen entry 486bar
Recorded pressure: 280bar
